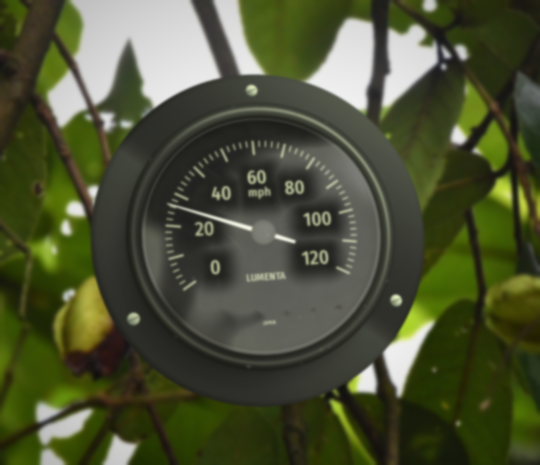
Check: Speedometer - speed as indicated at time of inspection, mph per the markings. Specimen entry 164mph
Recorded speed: 26mph
